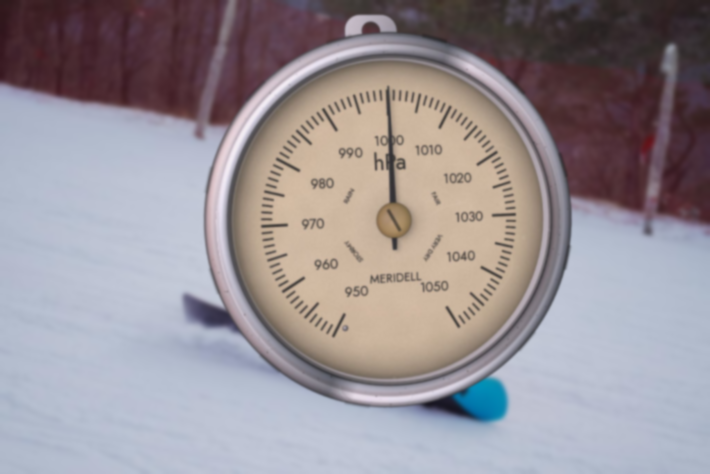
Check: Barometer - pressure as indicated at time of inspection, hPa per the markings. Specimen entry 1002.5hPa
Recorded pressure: 1000hPa
